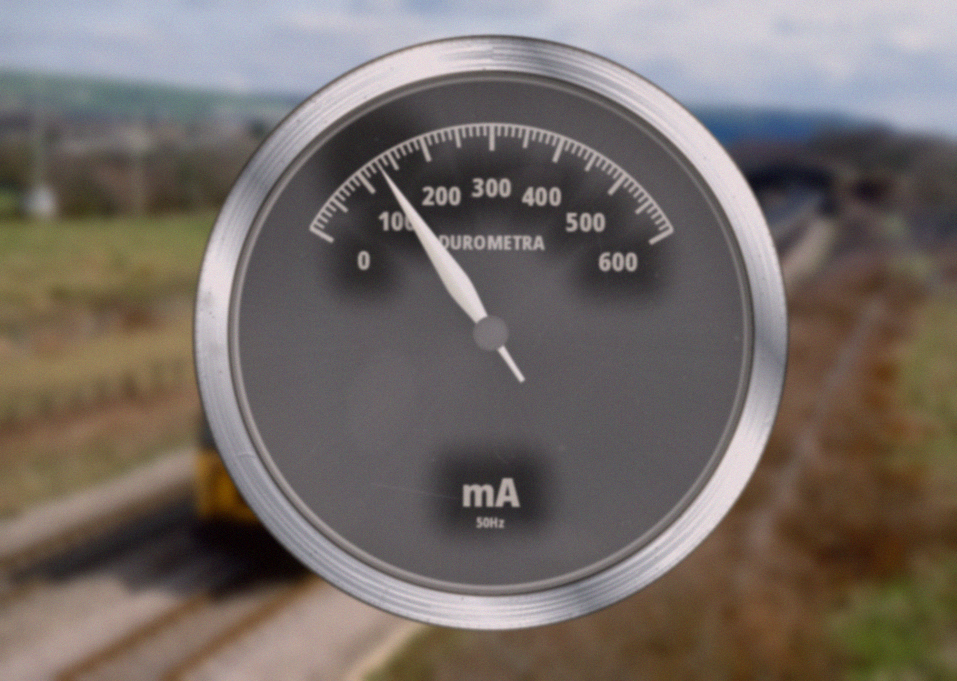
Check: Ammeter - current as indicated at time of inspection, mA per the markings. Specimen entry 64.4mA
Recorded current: 130mA
